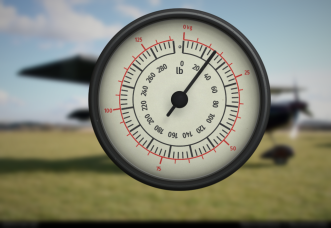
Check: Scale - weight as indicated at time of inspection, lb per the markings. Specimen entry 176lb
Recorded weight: 28lb
